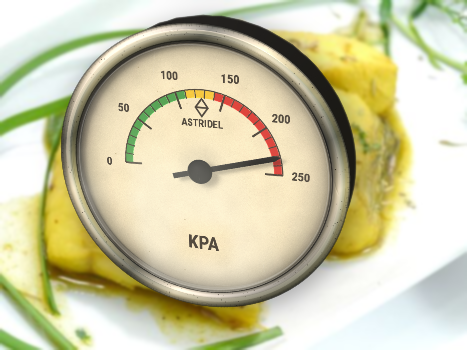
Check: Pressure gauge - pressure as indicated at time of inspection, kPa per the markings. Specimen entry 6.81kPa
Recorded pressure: 230kPa
